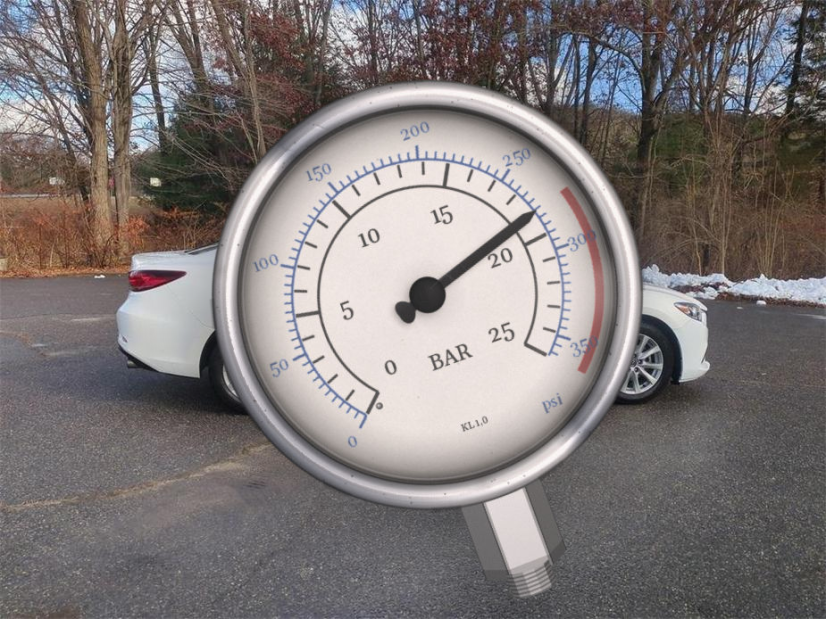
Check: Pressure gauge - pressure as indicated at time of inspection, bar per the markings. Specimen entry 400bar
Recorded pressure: 19bar
